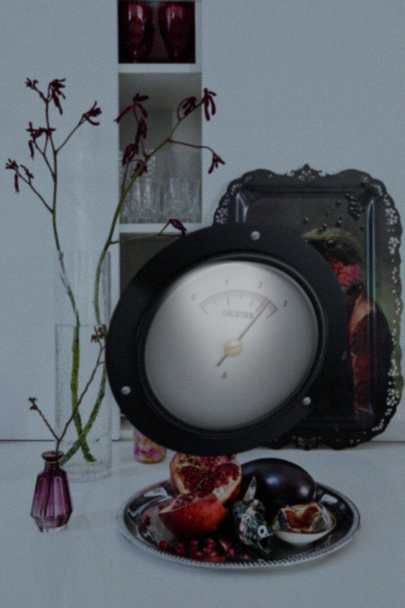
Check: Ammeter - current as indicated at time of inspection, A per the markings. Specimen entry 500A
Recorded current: 2.5A
